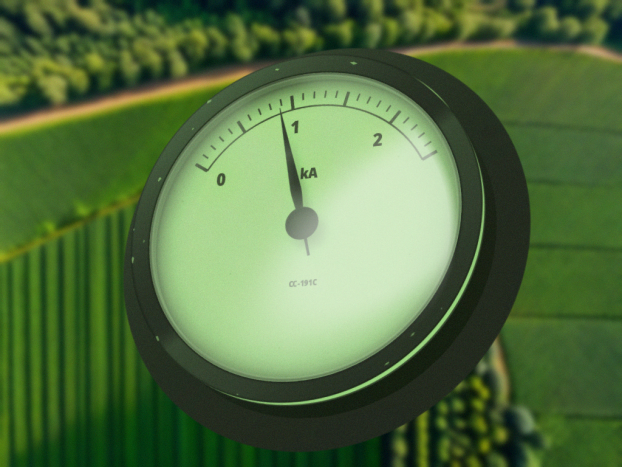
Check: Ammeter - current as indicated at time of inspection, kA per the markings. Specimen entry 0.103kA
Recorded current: 0.9kA
